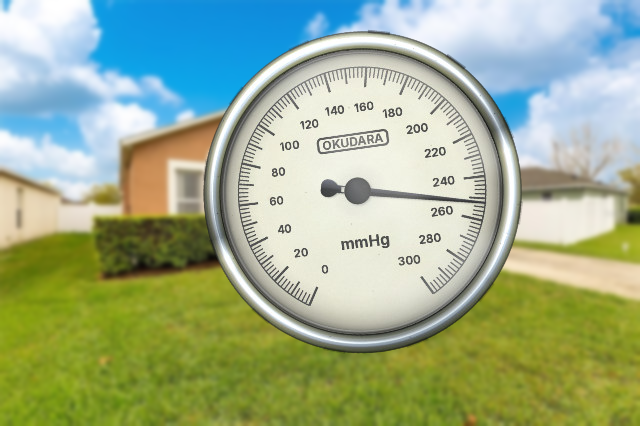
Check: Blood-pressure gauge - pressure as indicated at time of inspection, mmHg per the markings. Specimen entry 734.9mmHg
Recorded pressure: 252mmHg
